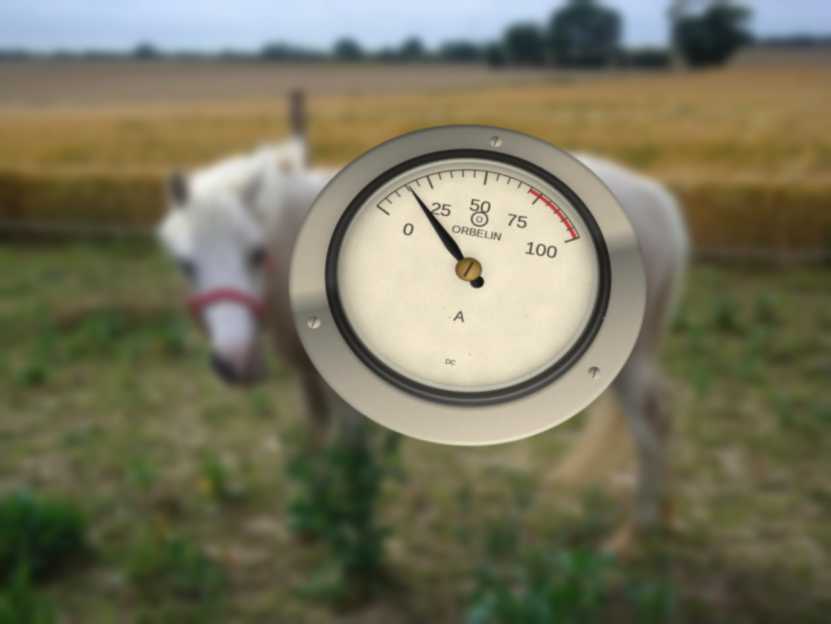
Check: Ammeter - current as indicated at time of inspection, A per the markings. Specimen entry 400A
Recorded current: 15A
